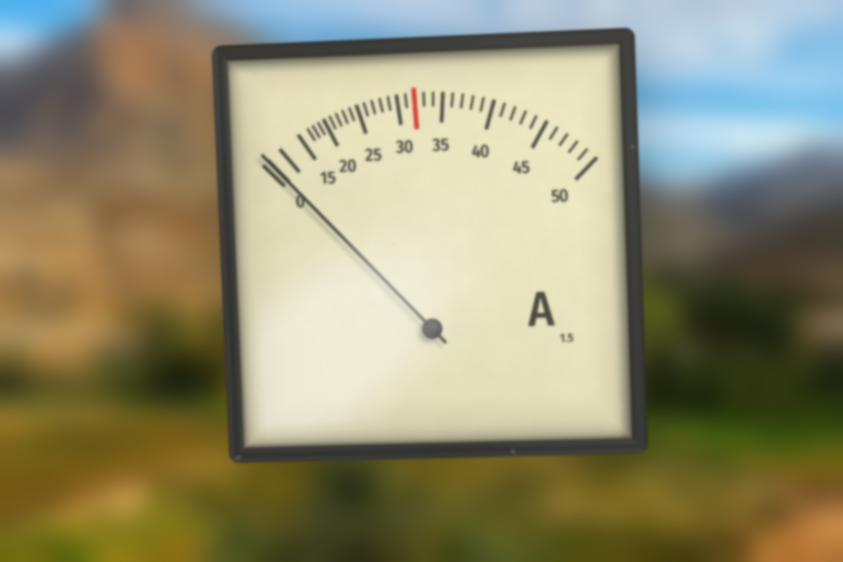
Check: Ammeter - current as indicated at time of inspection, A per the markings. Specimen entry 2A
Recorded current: 5A
